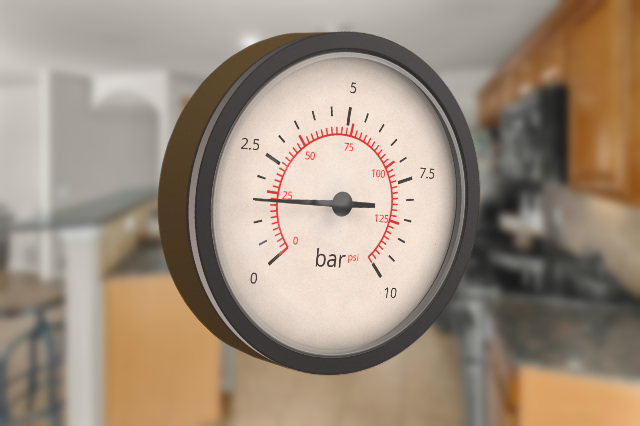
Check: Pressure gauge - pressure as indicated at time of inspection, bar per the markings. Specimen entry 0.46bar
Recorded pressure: 1.5bar
